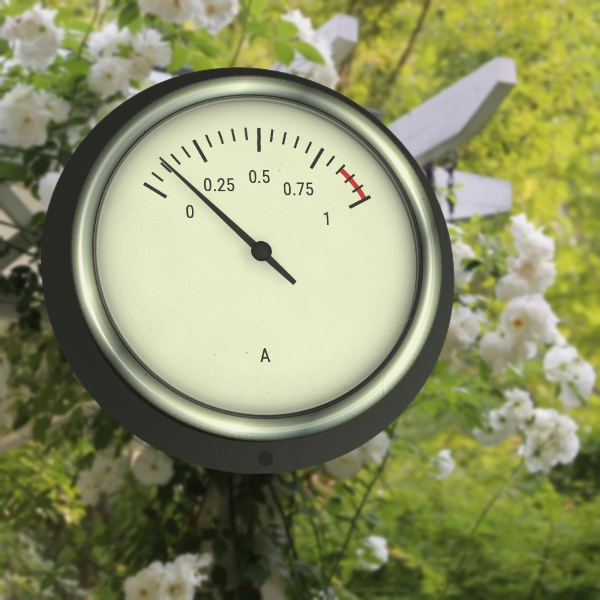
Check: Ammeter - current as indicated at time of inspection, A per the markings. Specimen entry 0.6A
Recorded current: 0.1A
